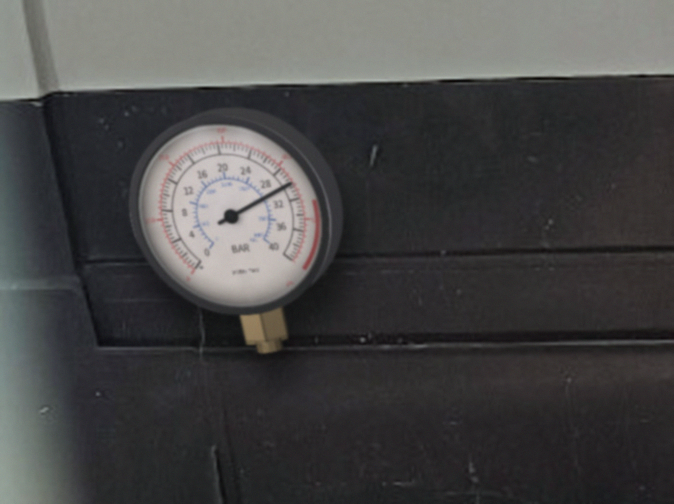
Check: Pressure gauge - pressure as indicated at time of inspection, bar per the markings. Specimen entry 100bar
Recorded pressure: 30bar
